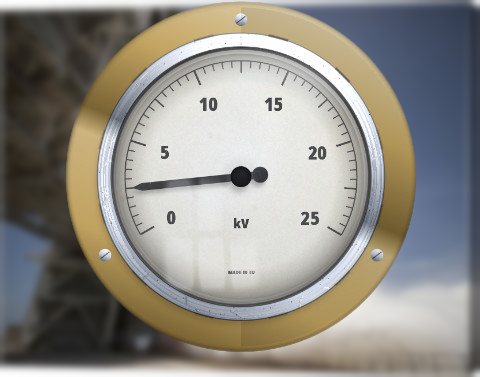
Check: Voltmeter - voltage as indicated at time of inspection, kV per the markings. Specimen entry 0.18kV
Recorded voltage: 2.5kV
